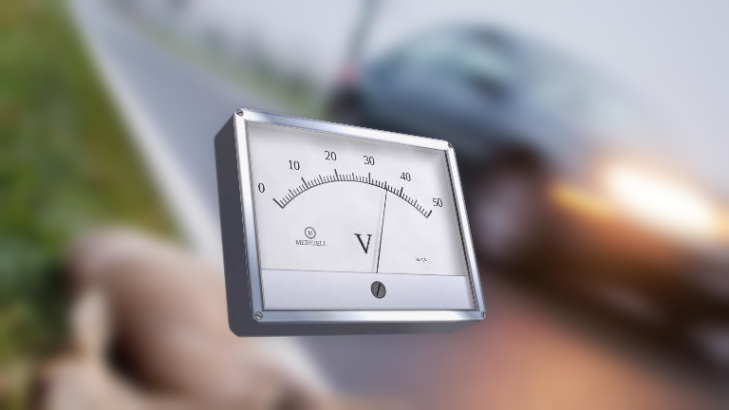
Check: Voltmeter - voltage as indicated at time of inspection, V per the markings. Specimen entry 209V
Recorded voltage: 35V
